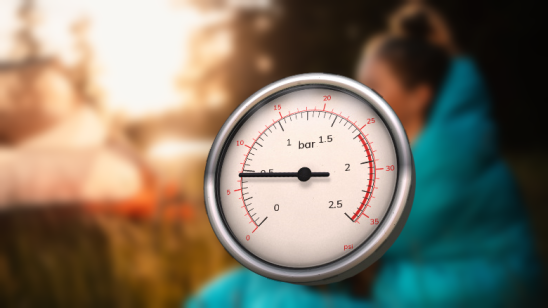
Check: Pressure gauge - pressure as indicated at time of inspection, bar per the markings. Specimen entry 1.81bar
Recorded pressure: 0.45bar
